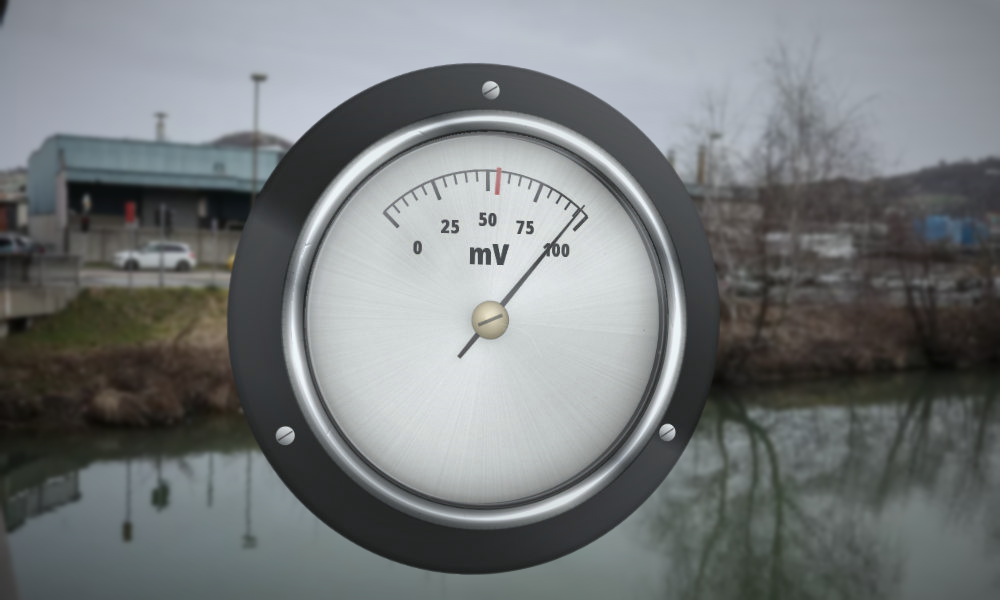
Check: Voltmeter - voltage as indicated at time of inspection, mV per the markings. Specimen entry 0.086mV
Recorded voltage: 95mV
